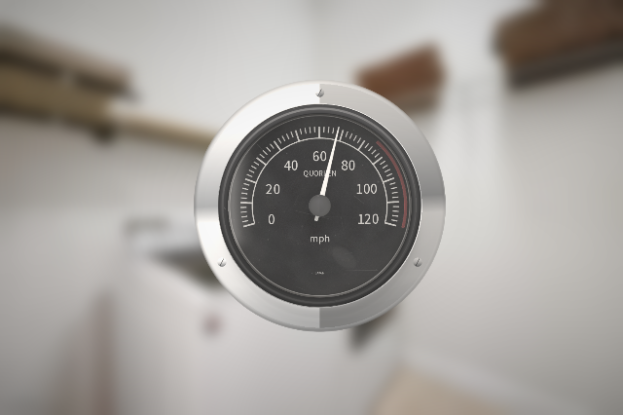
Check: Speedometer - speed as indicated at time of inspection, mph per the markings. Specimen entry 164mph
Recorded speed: 68mph
